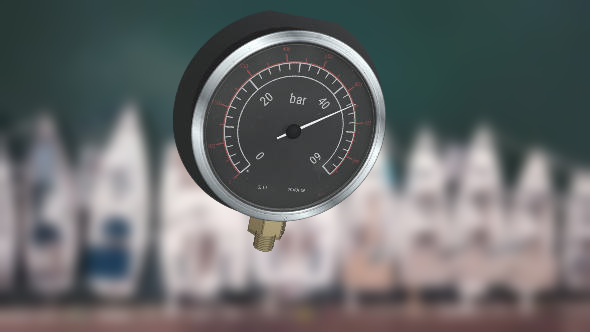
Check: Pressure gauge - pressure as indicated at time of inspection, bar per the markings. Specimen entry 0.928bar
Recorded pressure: 44bar
